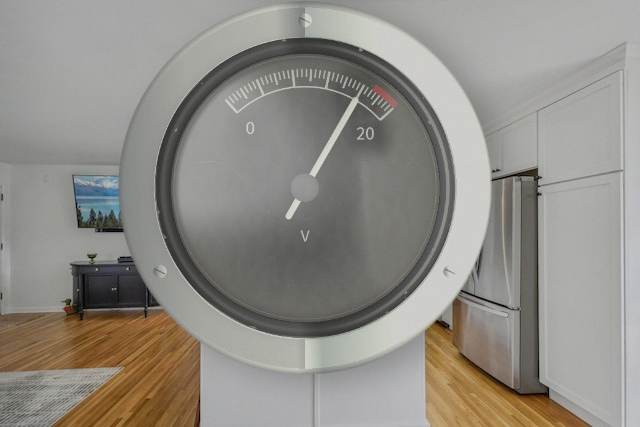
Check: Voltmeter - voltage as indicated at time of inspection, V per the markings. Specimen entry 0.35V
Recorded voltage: 16V
